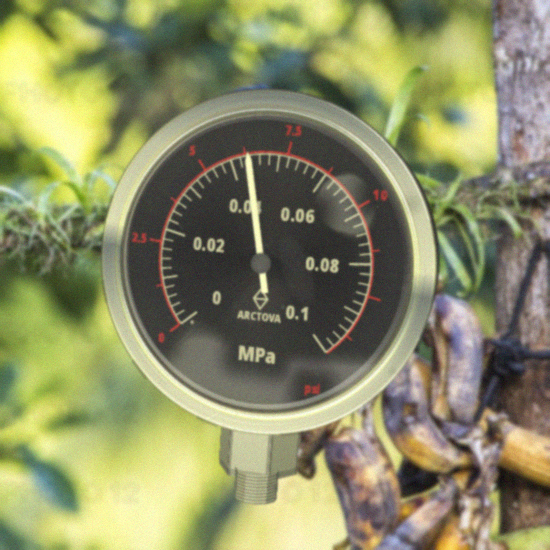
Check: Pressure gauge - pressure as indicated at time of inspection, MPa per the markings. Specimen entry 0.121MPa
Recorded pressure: 0.044MPa
